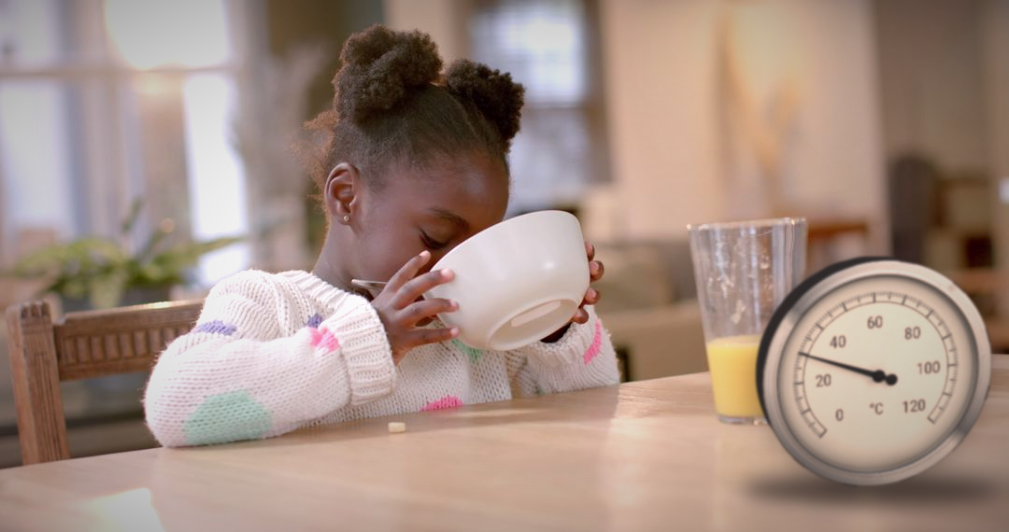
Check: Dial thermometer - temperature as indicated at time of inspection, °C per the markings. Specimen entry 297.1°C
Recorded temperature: 30°C
